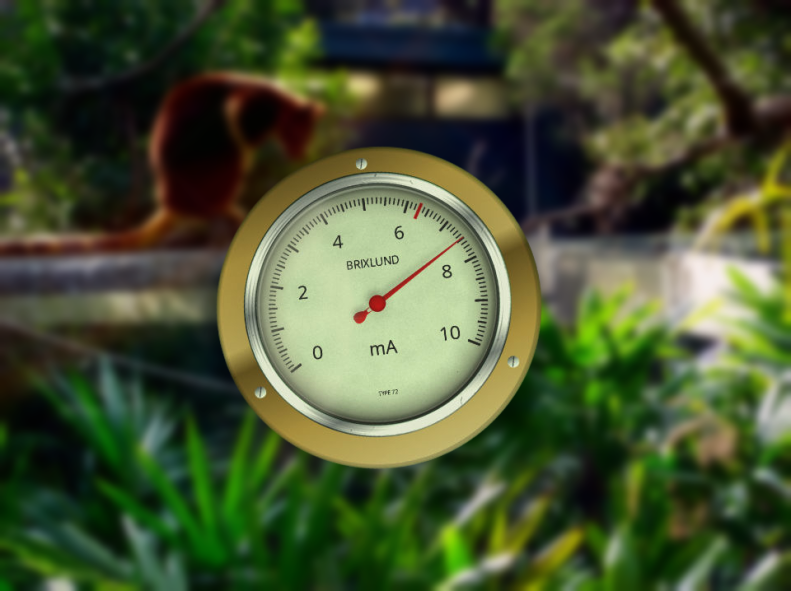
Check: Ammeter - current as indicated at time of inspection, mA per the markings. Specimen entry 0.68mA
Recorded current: 7.5mA
